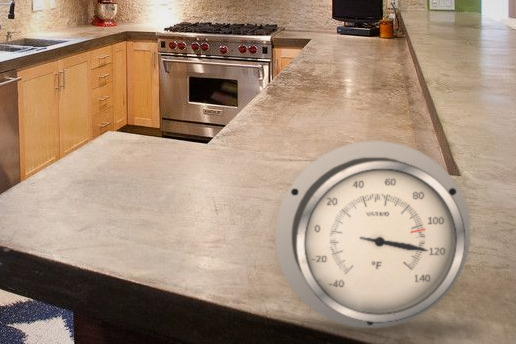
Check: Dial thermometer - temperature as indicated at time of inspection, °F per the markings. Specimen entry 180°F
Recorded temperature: 120°F
